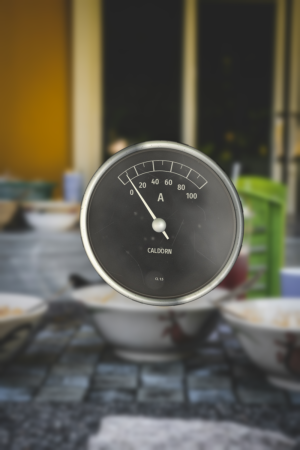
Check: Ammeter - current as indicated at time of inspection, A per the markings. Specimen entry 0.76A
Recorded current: 10A
